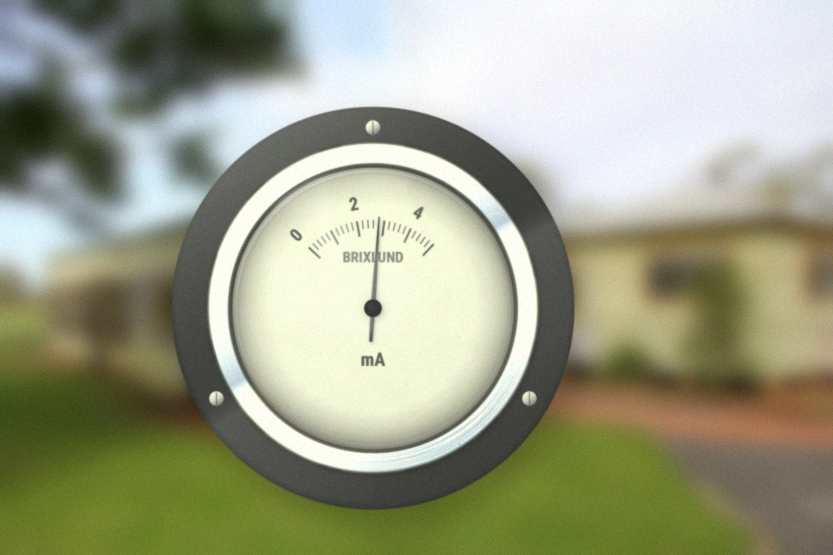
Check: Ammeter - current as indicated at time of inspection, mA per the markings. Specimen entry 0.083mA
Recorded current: 2.8mA
